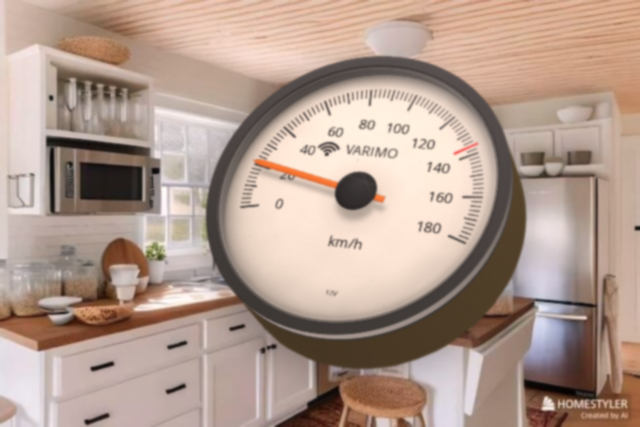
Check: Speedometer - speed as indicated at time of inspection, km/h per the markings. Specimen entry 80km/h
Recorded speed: 20km/h
